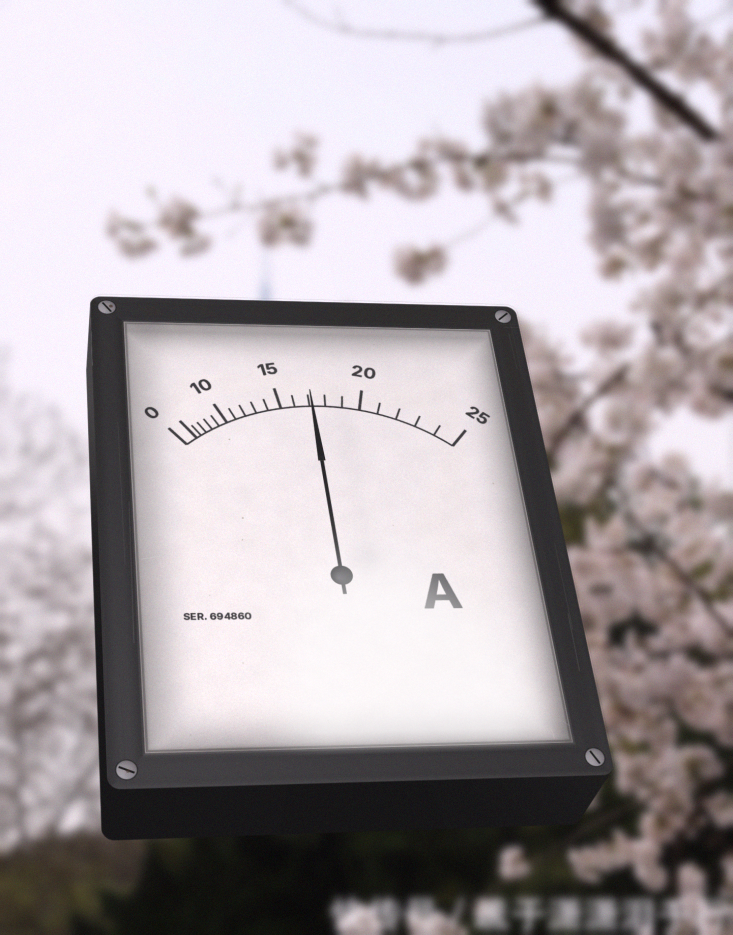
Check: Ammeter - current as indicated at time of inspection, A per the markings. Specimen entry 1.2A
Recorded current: 17A
